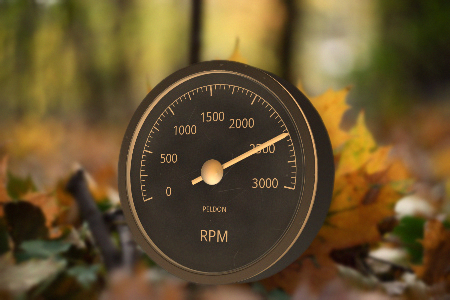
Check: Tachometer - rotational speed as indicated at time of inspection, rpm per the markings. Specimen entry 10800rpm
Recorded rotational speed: 2500rpm
